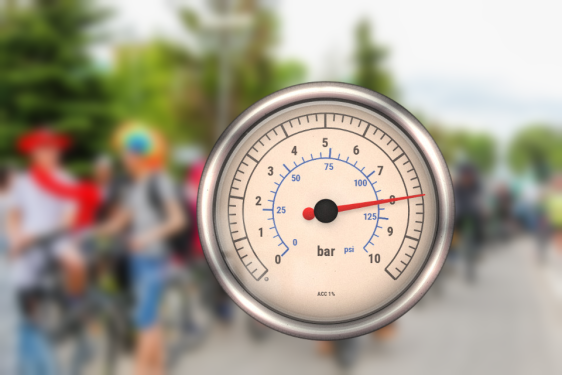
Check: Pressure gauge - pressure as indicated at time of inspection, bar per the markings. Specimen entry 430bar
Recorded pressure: 8bar
